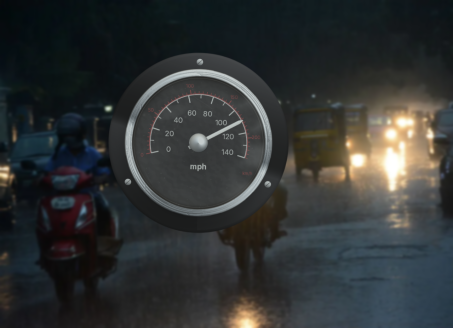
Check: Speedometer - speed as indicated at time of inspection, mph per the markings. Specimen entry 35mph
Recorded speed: 110mph
